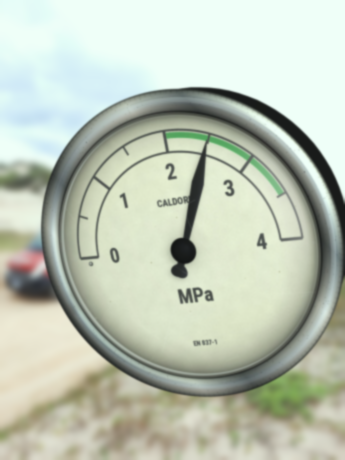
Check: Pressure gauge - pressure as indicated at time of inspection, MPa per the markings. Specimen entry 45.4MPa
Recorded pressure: 2.5MPa
